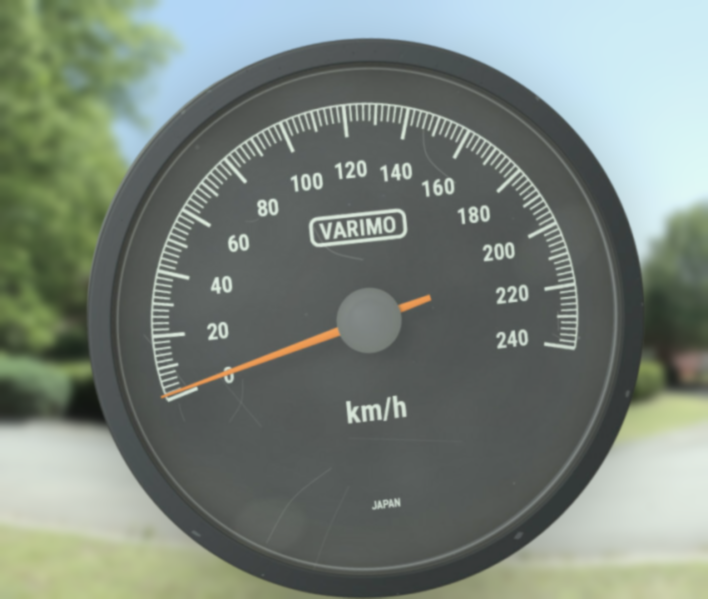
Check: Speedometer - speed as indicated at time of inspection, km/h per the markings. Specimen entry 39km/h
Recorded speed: 2km/h
